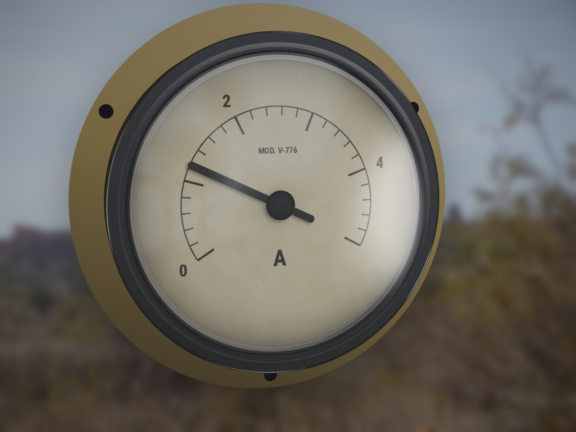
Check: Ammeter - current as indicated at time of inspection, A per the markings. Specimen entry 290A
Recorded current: 1.2A
